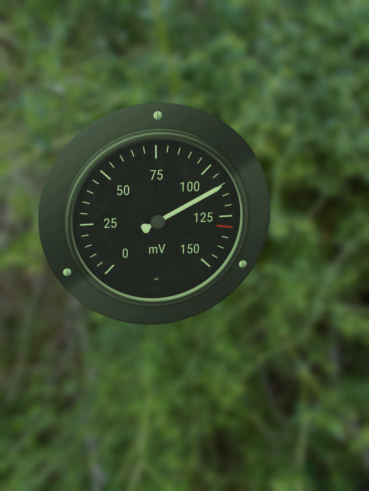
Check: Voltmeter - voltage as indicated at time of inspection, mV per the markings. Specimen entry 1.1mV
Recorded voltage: 110mV
